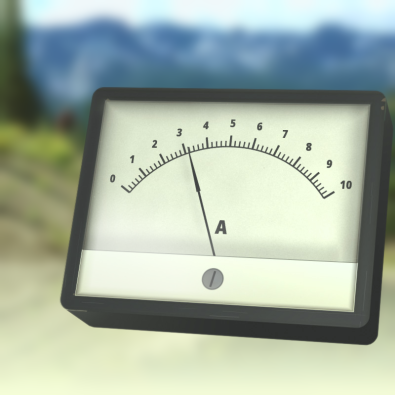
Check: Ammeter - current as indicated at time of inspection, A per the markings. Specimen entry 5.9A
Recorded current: 3.2A
